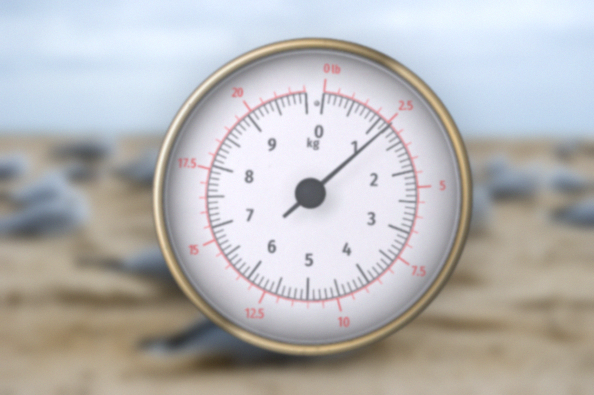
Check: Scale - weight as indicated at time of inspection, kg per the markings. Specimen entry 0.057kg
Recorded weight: 1.2kg
